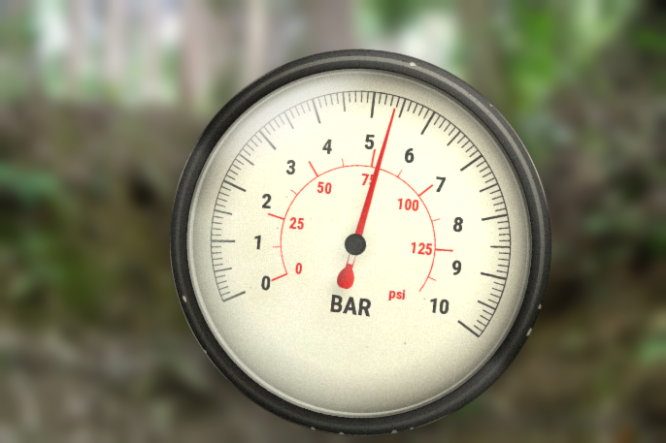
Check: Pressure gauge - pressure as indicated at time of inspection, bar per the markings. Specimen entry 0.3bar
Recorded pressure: 5.4bar
